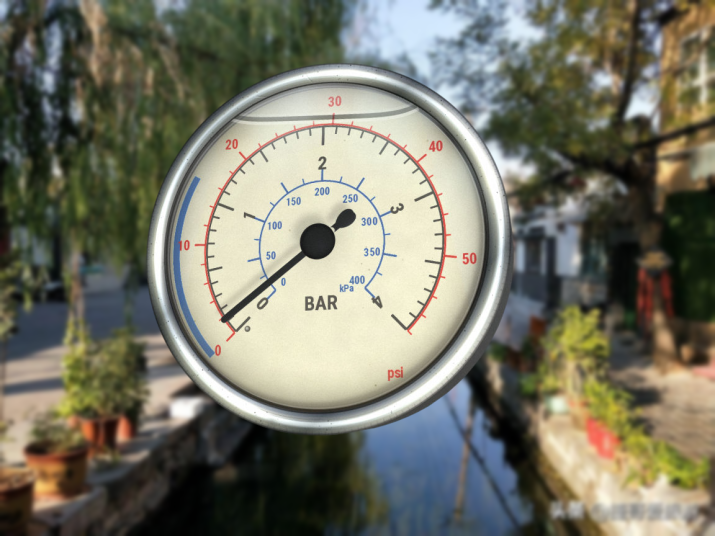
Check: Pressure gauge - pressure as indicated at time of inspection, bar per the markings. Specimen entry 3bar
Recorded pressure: 0.1bar
